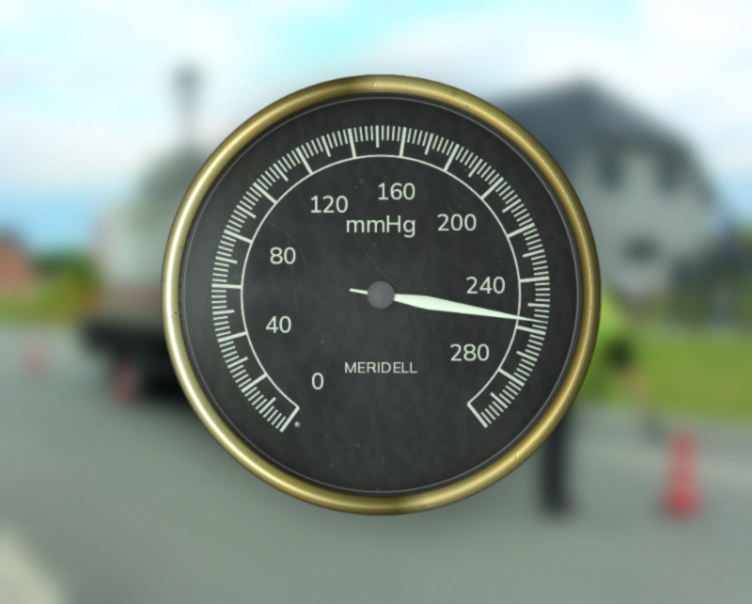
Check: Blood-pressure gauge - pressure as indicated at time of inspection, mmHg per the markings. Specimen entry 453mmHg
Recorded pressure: 256mmHg
